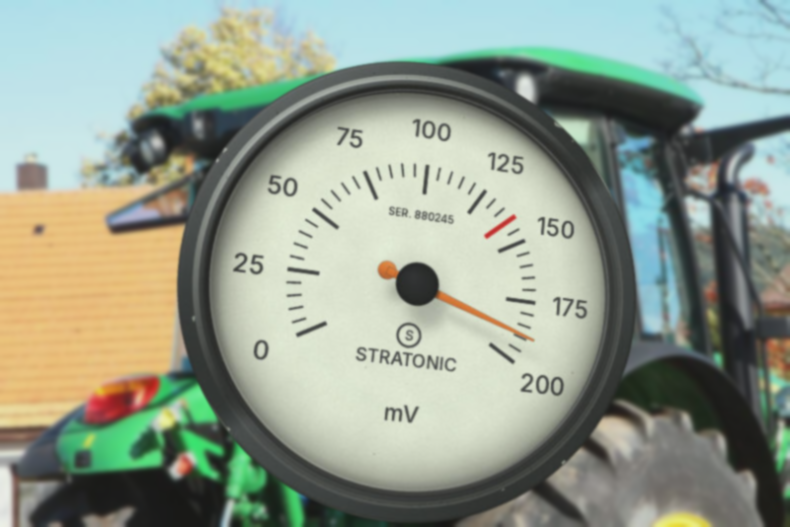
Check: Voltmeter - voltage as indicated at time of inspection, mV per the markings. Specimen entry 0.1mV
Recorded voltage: 190mV
